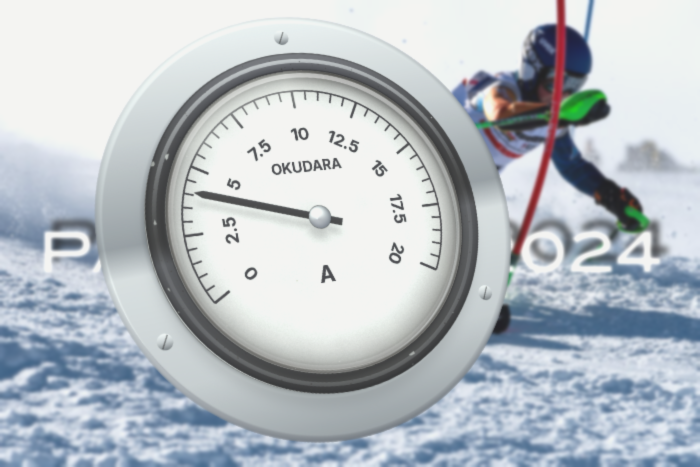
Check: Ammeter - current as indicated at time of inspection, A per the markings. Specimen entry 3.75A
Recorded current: 4A
